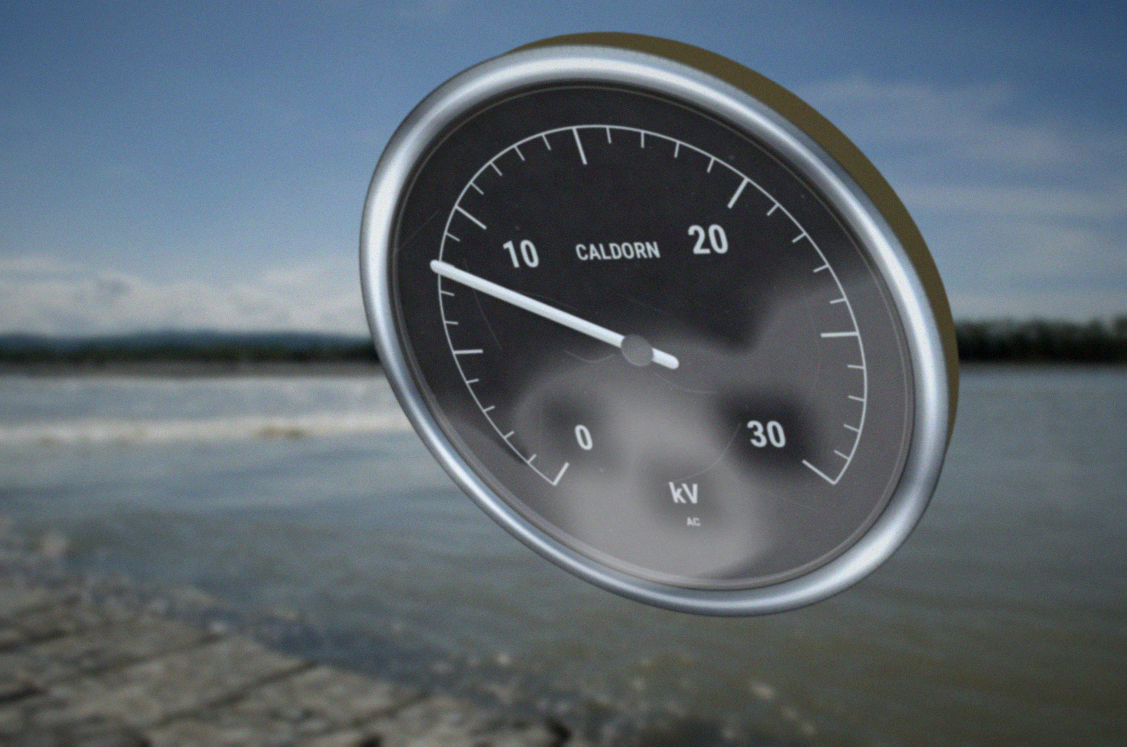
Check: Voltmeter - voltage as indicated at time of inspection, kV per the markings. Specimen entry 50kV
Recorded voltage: 8kV
